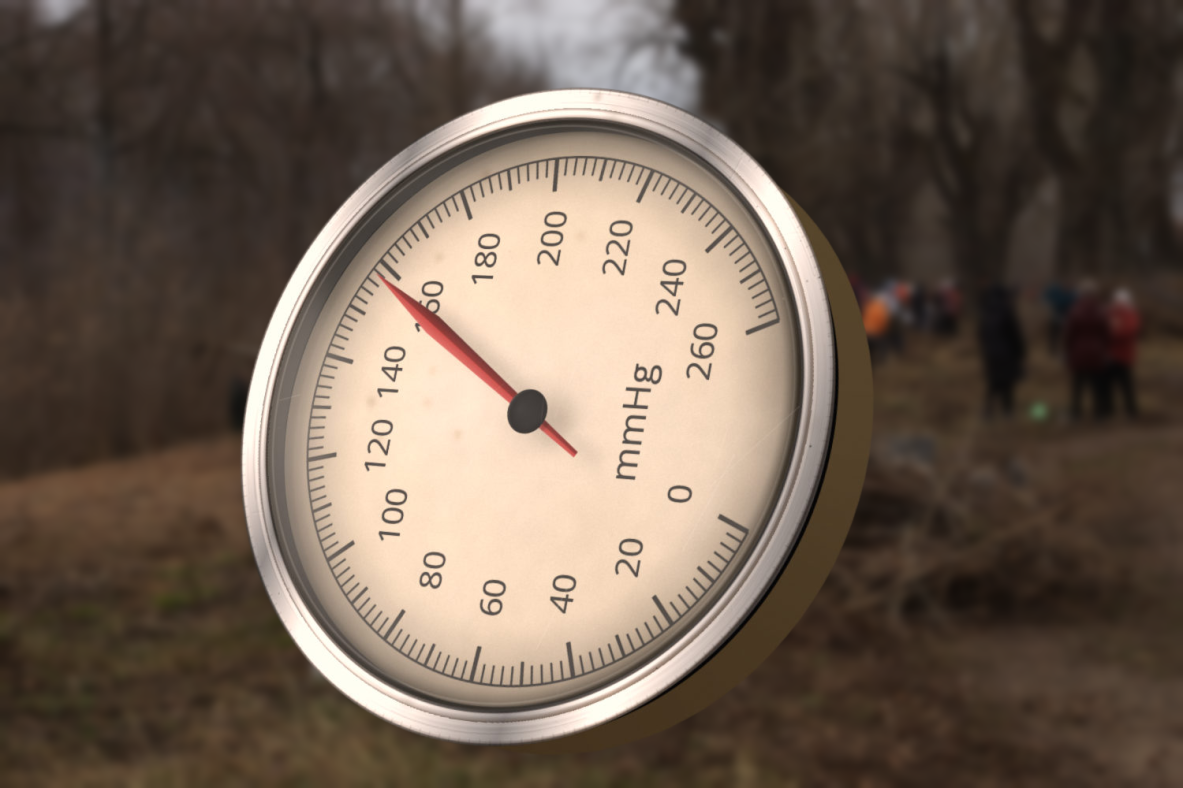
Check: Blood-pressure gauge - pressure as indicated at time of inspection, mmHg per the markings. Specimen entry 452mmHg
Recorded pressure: 158mmHg
